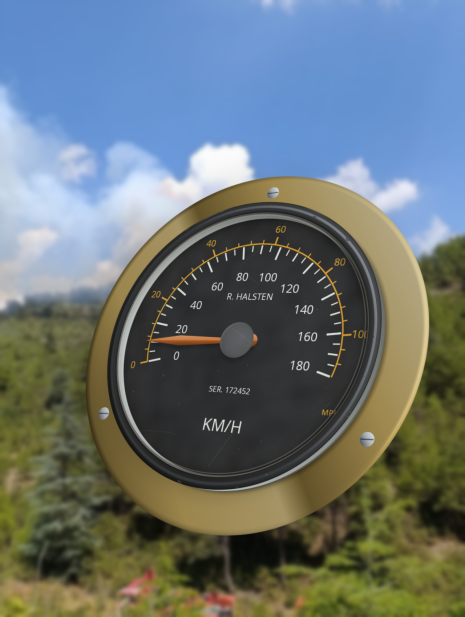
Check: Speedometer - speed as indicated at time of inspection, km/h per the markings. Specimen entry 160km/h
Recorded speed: 10km/h
